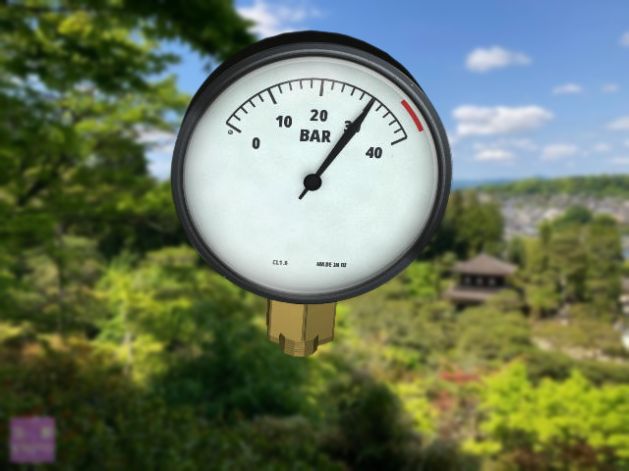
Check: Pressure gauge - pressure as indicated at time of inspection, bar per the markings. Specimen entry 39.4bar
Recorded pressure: 30bar
